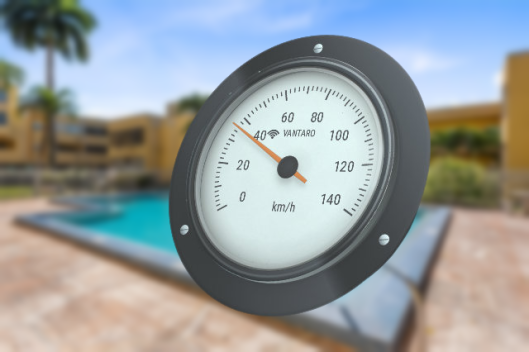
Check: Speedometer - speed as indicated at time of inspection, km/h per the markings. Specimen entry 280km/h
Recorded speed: 36km/h
